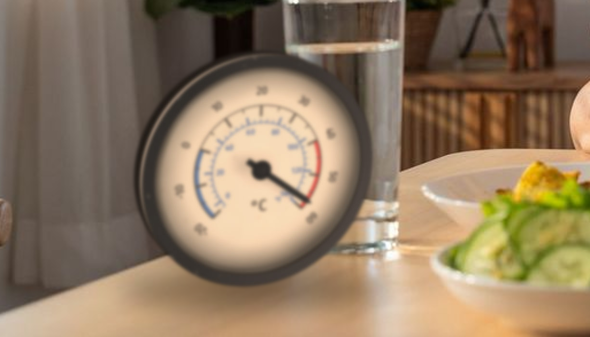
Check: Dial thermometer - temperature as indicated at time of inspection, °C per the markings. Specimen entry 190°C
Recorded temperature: 57.5°C
